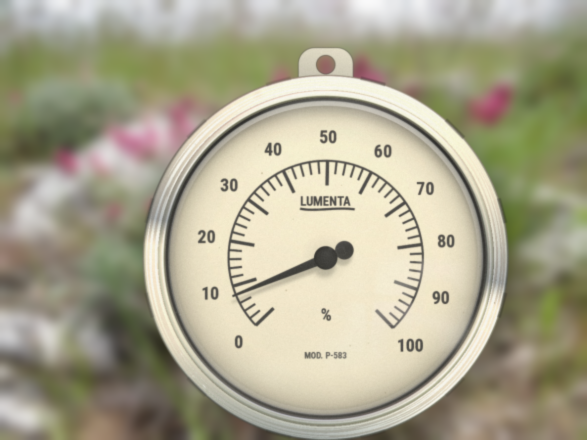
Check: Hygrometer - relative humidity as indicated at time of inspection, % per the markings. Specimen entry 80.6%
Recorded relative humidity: 8%
